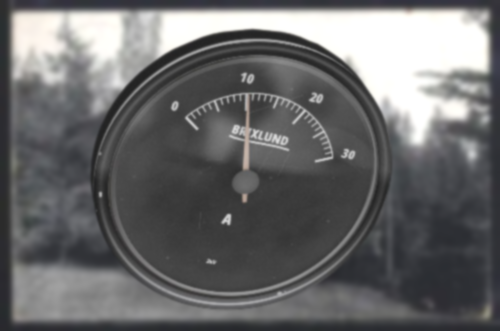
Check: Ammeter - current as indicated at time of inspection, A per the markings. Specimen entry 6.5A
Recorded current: 10A
